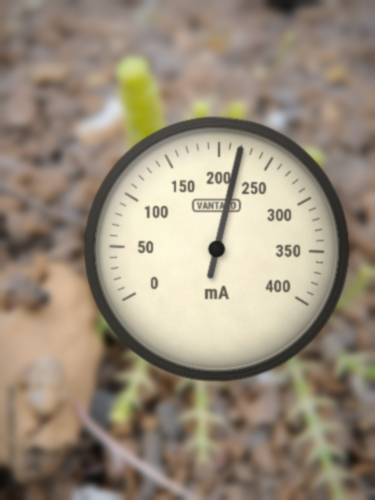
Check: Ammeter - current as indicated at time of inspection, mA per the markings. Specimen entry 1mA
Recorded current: 220mA
